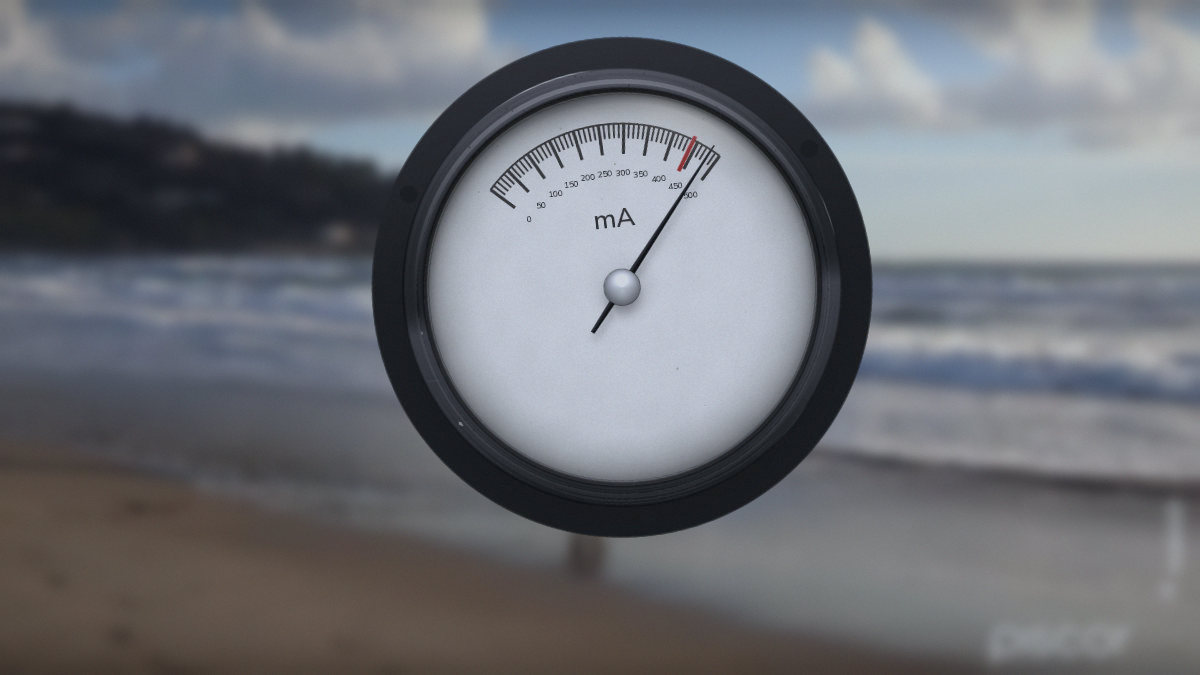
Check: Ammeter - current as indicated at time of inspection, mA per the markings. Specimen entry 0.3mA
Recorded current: 480mA
